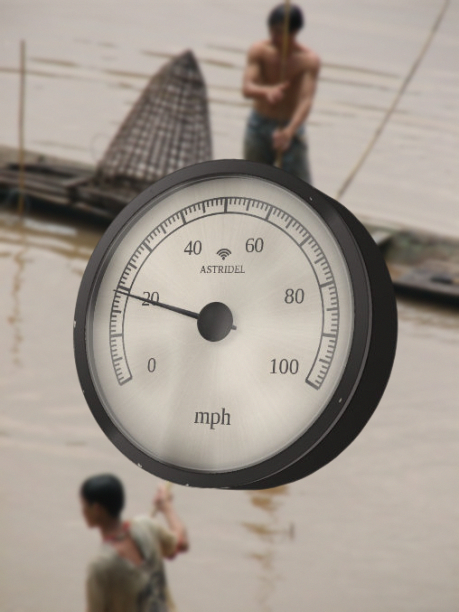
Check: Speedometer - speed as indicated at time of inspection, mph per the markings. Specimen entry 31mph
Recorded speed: 19mph
